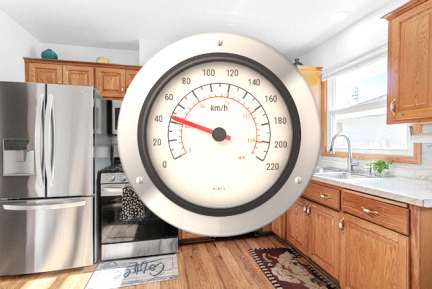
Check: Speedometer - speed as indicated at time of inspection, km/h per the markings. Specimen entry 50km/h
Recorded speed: 45km/h
